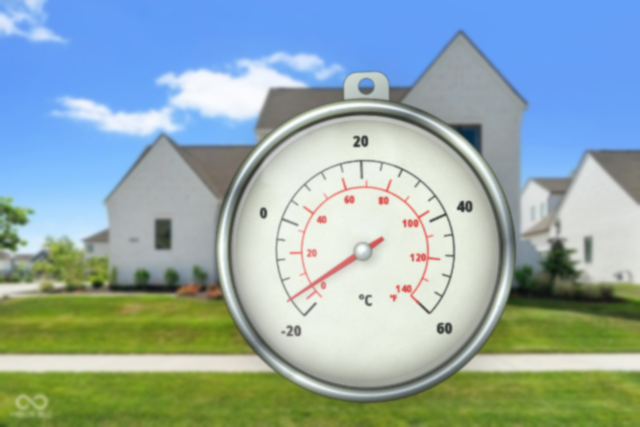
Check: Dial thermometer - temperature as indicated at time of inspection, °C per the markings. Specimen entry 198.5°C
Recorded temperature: -16°C
